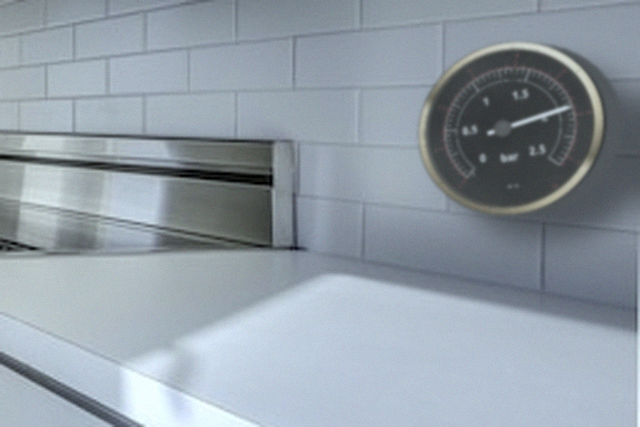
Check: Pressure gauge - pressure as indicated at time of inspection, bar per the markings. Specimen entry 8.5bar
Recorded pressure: 2bar
